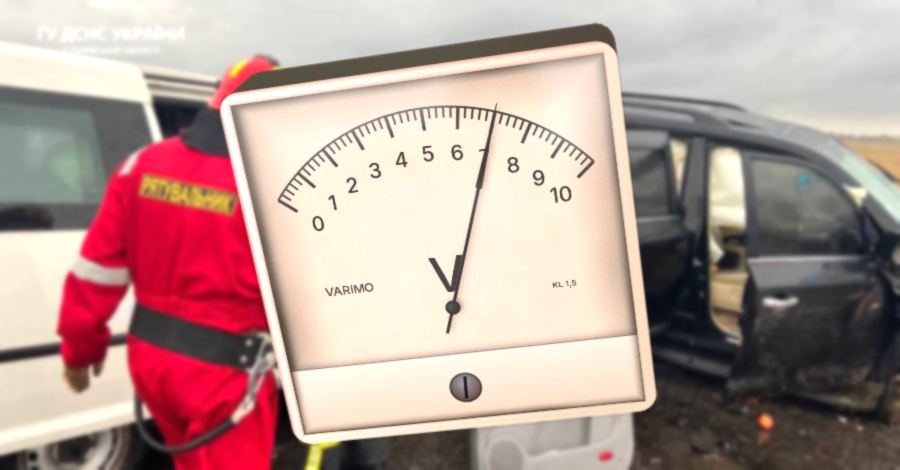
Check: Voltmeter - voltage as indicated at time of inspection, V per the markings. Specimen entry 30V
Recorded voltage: 7V
